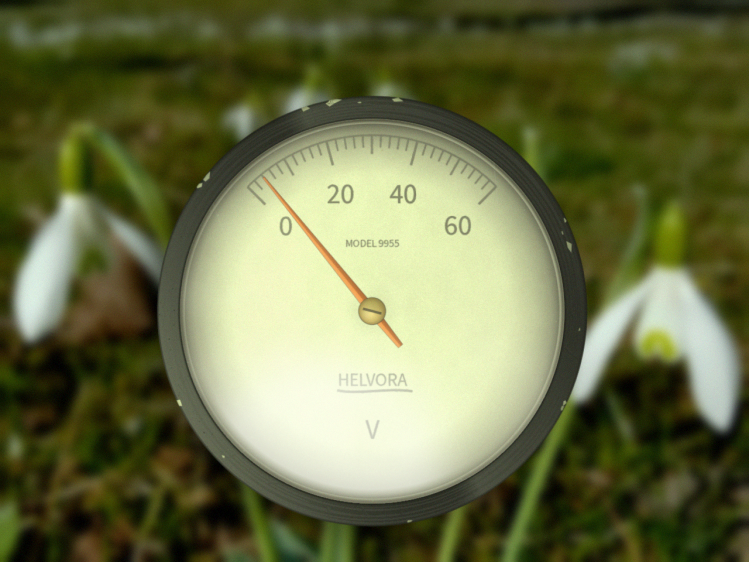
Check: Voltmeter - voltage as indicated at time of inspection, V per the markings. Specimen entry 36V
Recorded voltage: 4V
